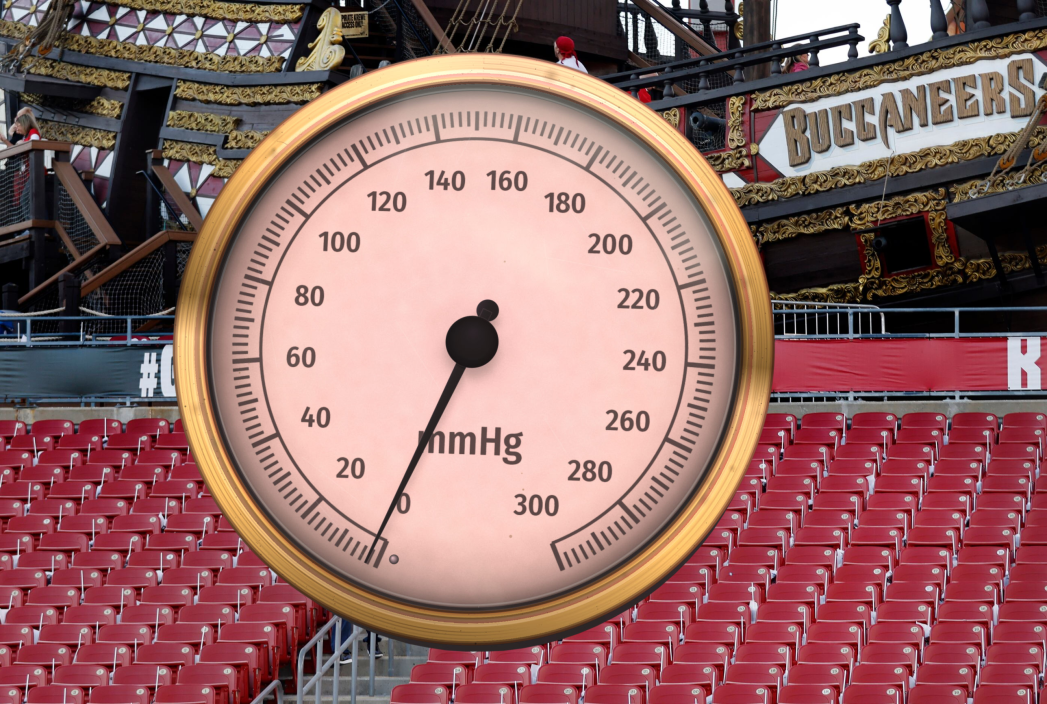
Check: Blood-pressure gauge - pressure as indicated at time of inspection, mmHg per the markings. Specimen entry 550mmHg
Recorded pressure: 2mmHg
